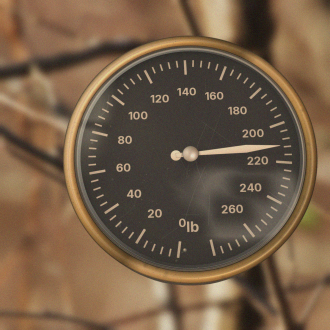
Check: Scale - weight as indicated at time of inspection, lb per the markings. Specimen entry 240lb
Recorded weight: 212lb
